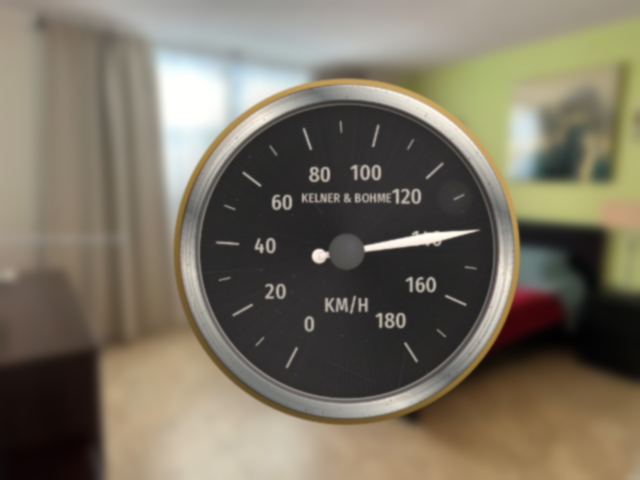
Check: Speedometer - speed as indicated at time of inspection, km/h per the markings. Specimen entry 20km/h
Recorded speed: 140km/h
